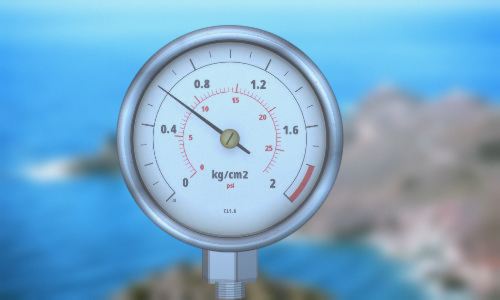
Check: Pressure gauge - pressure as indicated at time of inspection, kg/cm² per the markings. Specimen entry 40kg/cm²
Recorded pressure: 0.6kg/cm²
